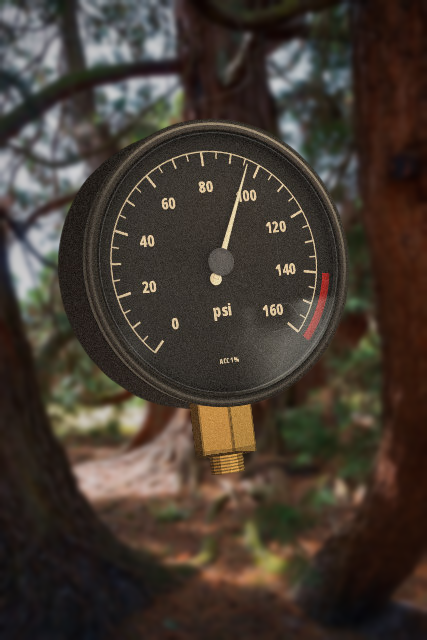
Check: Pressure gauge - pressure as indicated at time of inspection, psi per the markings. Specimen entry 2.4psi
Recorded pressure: 95psi
